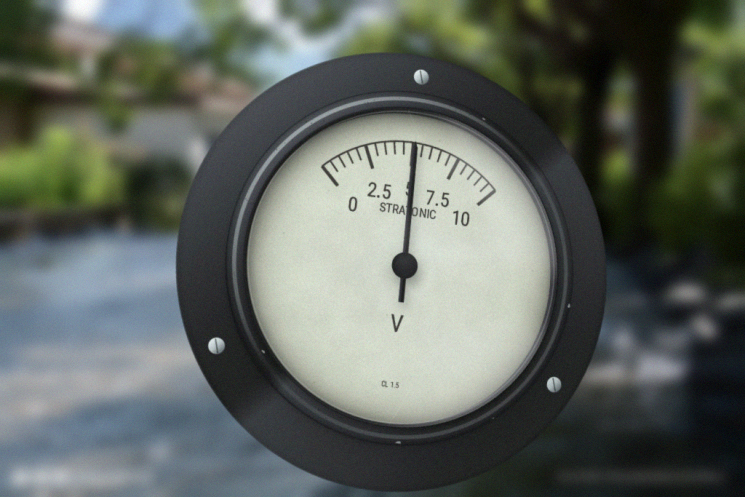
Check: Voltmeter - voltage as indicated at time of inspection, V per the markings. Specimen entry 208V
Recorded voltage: 5V
